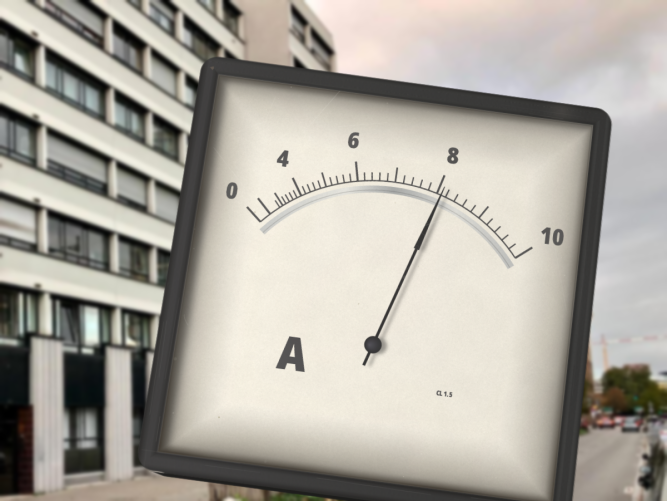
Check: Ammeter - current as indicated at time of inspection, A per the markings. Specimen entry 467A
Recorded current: 8.1A
